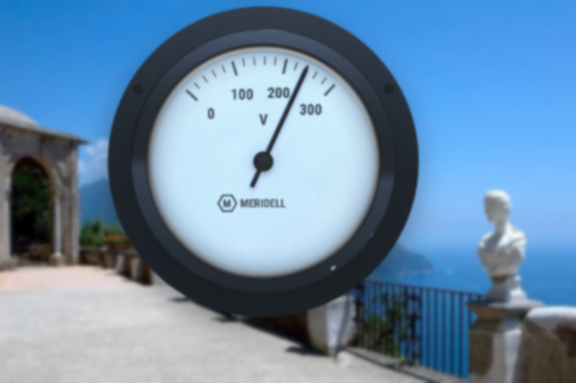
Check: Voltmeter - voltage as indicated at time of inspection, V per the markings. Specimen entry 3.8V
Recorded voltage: 240V
